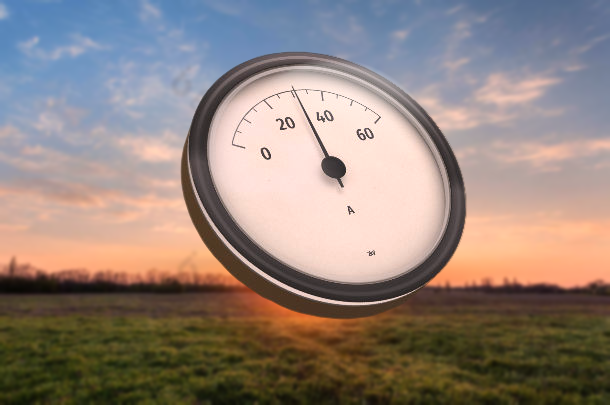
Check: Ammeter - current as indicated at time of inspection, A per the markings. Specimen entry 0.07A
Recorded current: 30A
